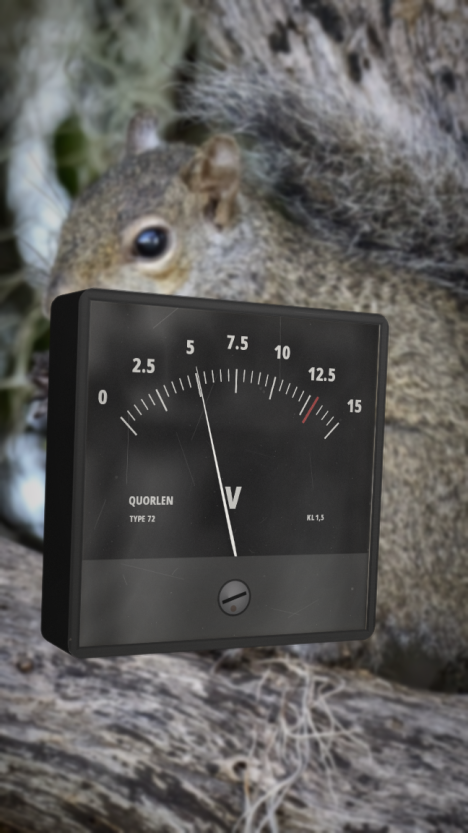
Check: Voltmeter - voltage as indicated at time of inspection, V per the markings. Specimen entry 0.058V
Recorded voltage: 5V
